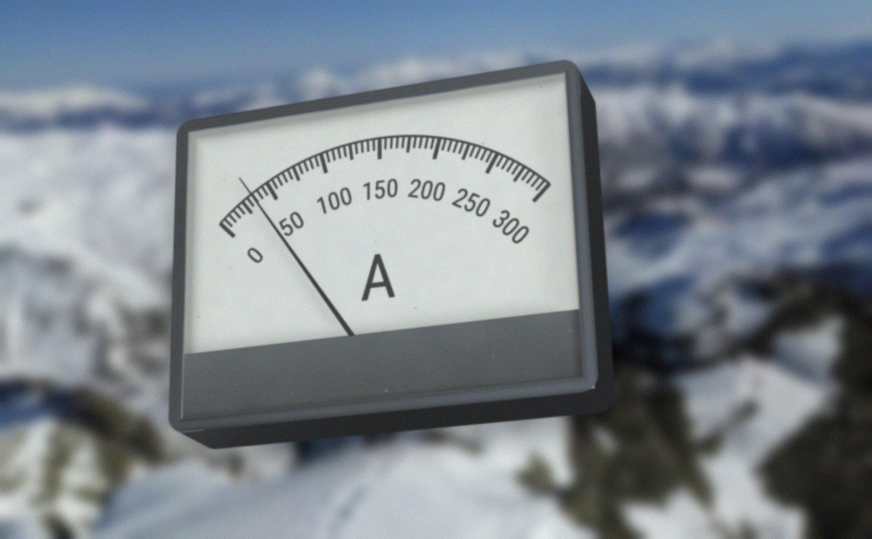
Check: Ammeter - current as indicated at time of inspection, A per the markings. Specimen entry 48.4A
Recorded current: 35A
